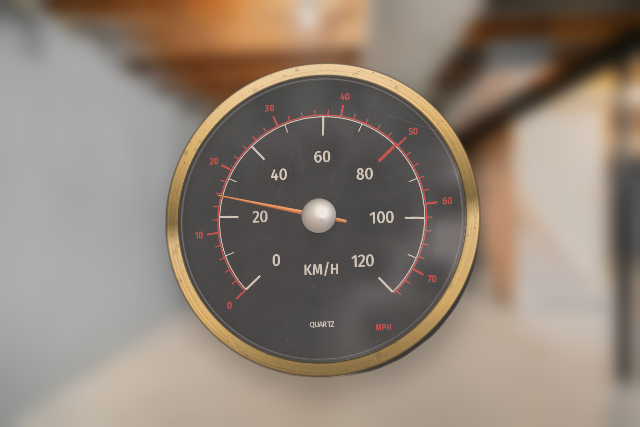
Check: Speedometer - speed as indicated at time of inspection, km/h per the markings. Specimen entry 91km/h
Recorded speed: 25km/h
